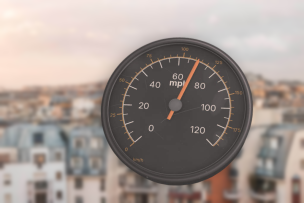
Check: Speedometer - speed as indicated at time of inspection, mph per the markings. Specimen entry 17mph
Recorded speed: 70mph
